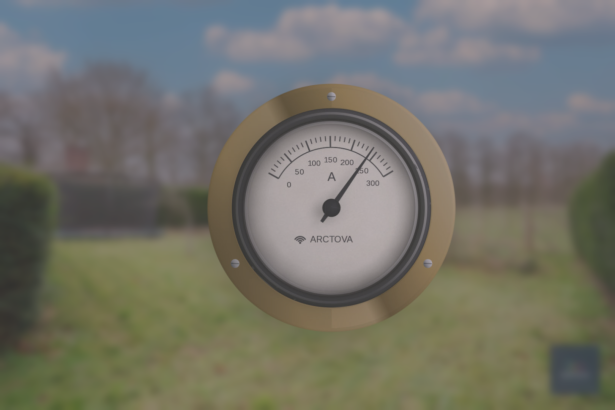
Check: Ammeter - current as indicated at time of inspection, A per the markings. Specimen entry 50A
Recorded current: 240A
